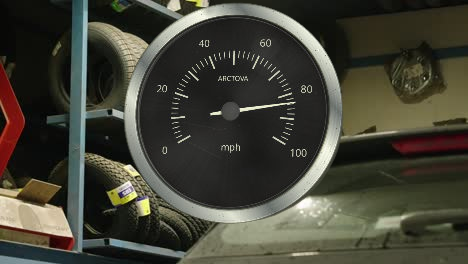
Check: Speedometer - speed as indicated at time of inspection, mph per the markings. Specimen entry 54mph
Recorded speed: 84mph
